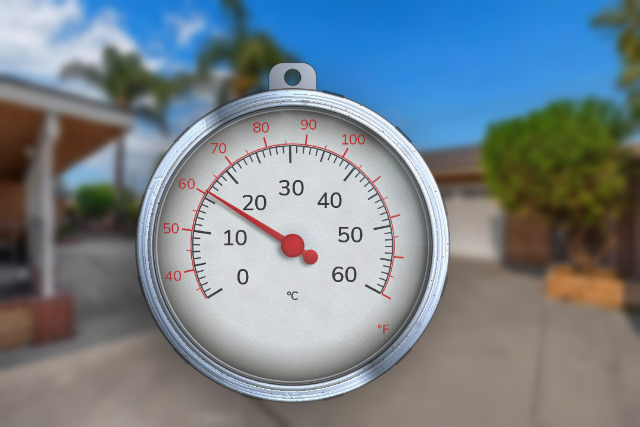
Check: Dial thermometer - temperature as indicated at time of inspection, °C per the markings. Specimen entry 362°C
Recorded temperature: 16°C
